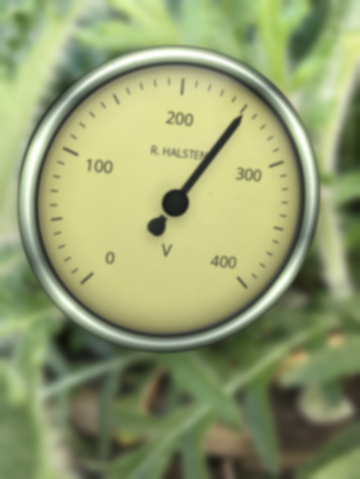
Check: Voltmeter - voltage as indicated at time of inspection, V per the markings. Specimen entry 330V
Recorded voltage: 250V
